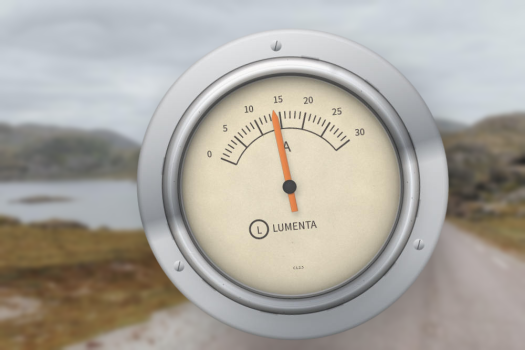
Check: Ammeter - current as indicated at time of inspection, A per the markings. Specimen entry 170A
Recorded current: 14A
